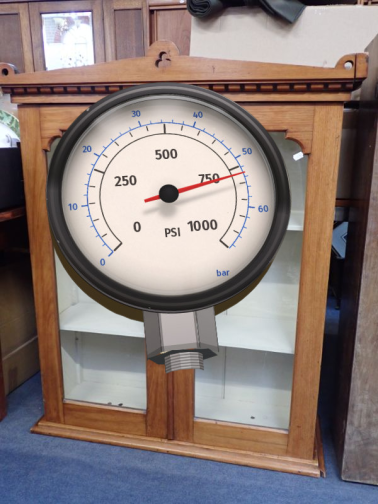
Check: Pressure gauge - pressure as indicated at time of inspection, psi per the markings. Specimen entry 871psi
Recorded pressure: 775psi
